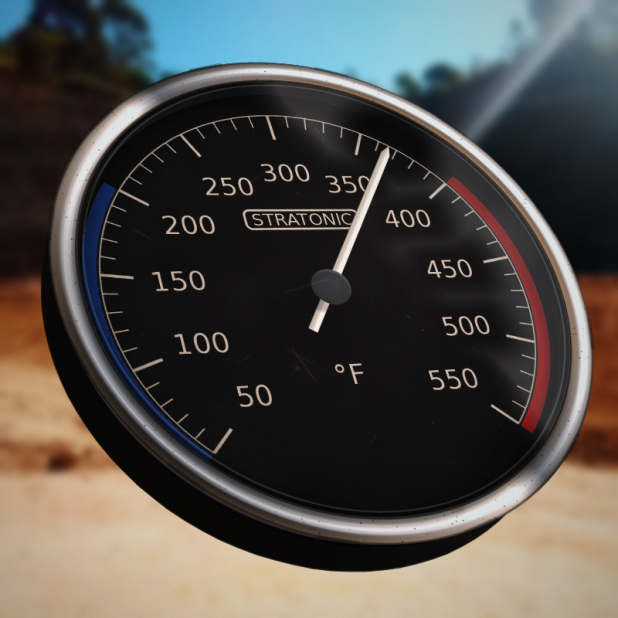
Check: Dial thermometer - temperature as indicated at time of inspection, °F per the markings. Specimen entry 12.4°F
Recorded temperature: 365°F
